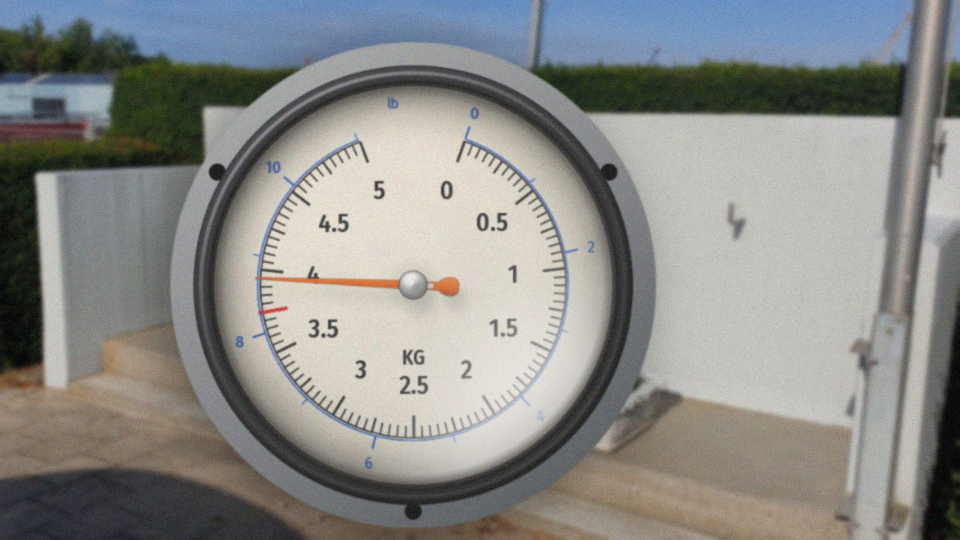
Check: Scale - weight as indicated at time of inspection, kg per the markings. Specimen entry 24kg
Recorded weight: 3.95kg
